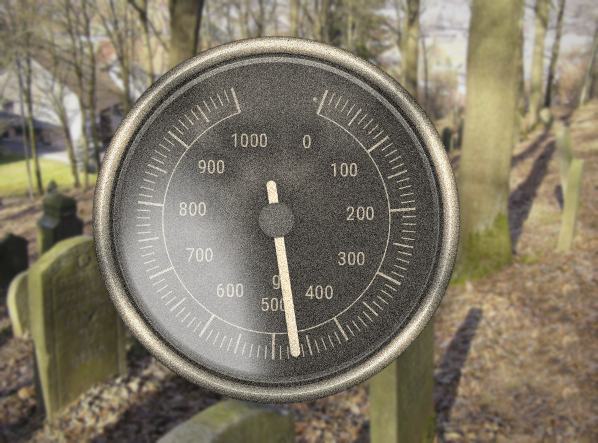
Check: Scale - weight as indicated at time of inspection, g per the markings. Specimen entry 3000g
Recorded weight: 470g
